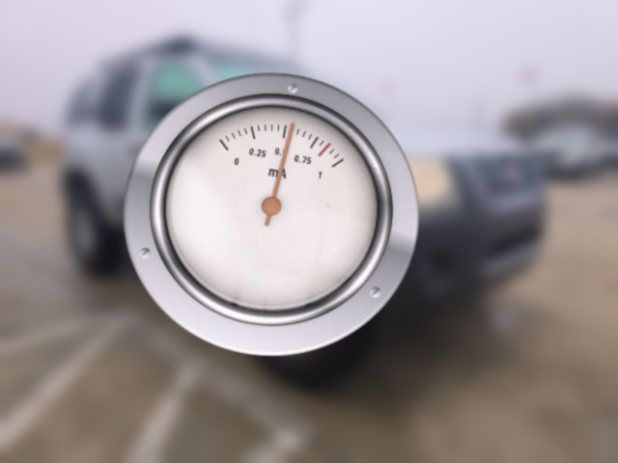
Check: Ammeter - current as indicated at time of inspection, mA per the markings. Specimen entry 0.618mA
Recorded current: 0.55mA
